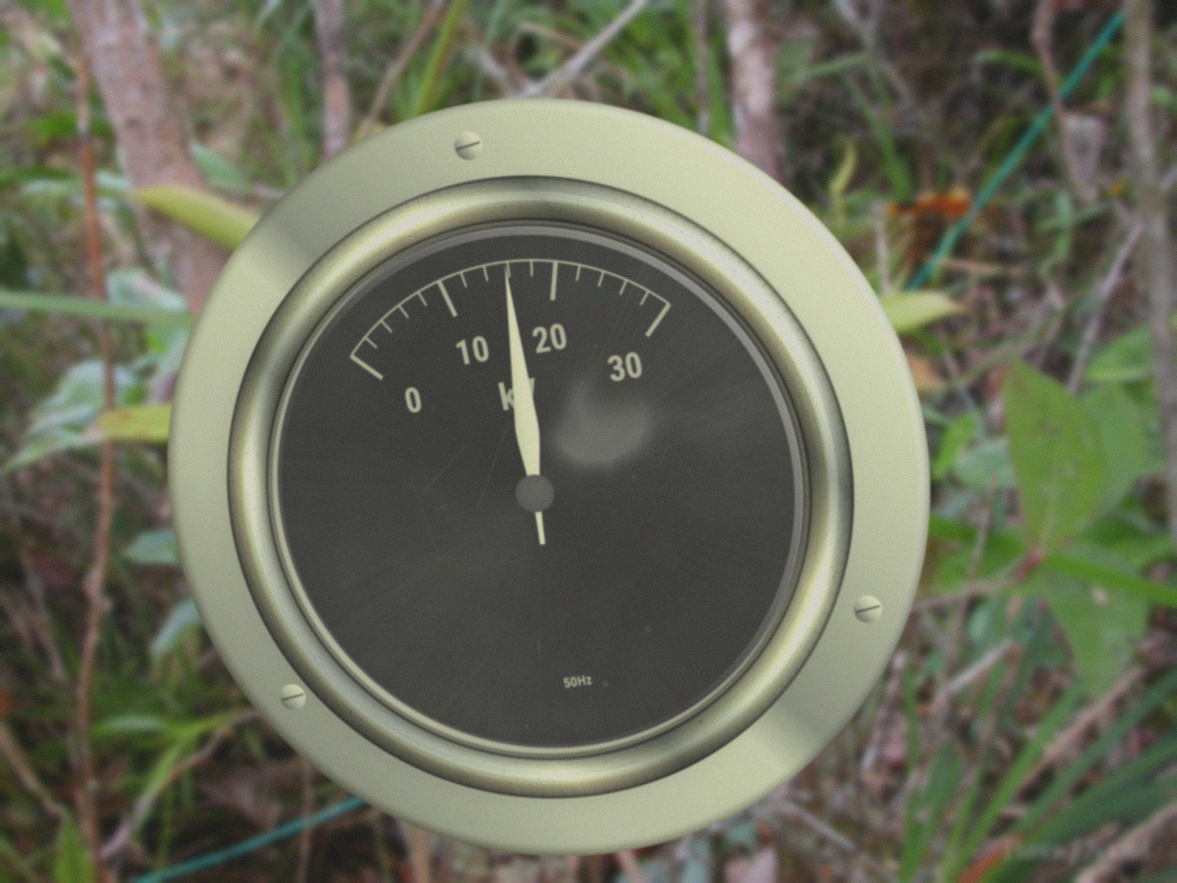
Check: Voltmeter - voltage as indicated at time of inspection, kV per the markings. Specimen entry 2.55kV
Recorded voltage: 16kV
